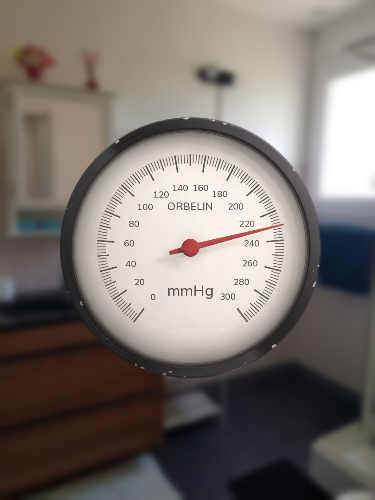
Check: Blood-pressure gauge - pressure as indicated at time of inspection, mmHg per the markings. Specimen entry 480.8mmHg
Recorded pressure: 230mmHg
